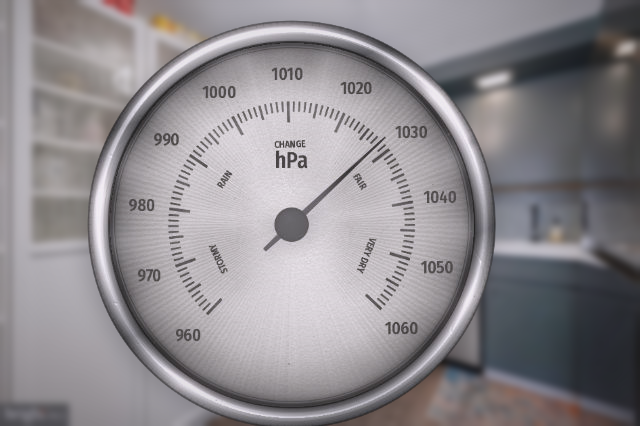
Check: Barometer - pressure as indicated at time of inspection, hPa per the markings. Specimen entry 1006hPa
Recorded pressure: 1028hPa
